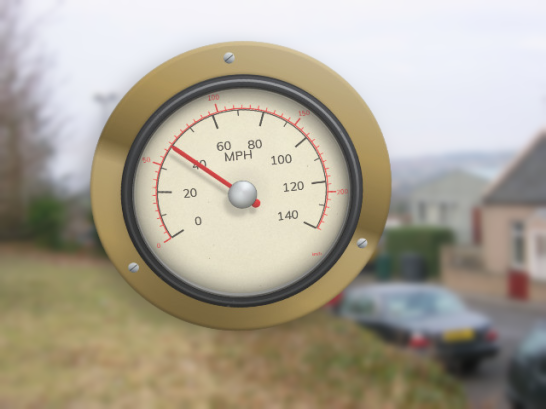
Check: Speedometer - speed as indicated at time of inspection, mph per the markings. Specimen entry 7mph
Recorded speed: 40mph
